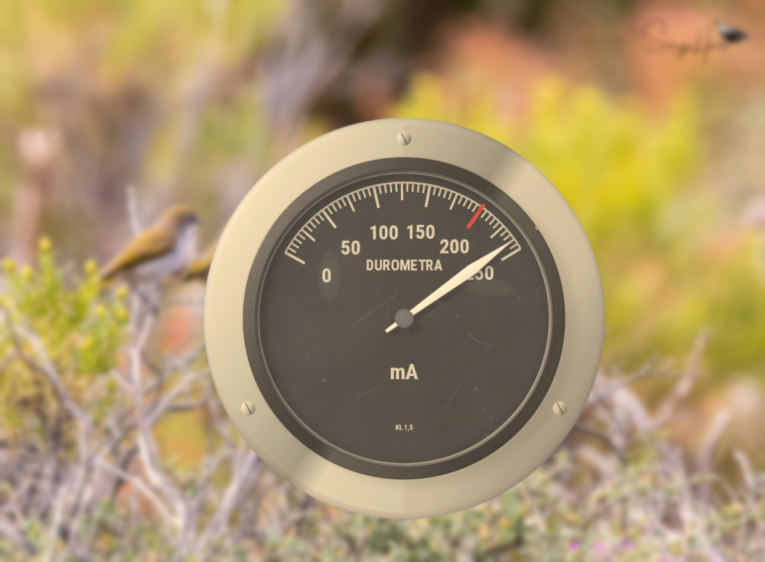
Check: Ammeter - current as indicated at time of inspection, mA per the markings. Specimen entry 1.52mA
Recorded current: 240mA
